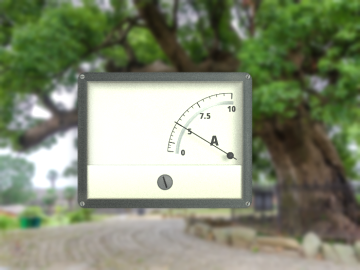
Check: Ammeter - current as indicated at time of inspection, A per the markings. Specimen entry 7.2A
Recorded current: 5A
